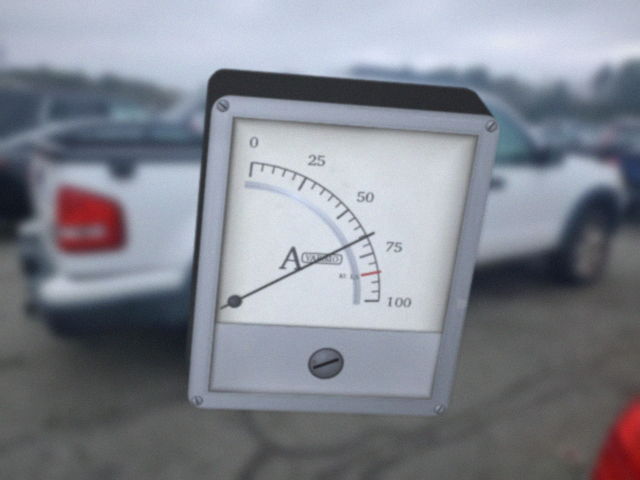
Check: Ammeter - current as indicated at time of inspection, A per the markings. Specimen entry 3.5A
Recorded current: 65A
